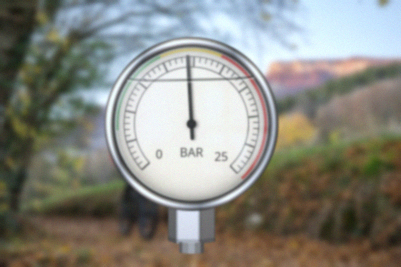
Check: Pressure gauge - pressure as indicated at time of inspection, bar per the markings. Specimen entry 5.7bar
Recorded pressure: 12bar
